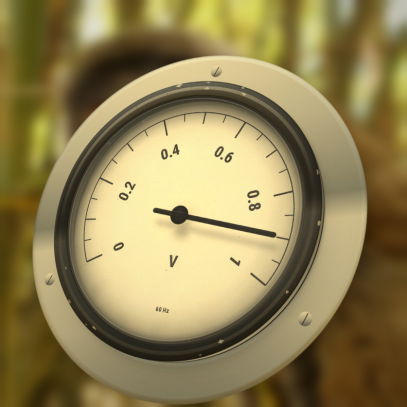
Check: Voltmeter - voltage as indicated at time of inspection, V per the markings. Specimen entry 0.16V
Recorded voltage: 0.9V
